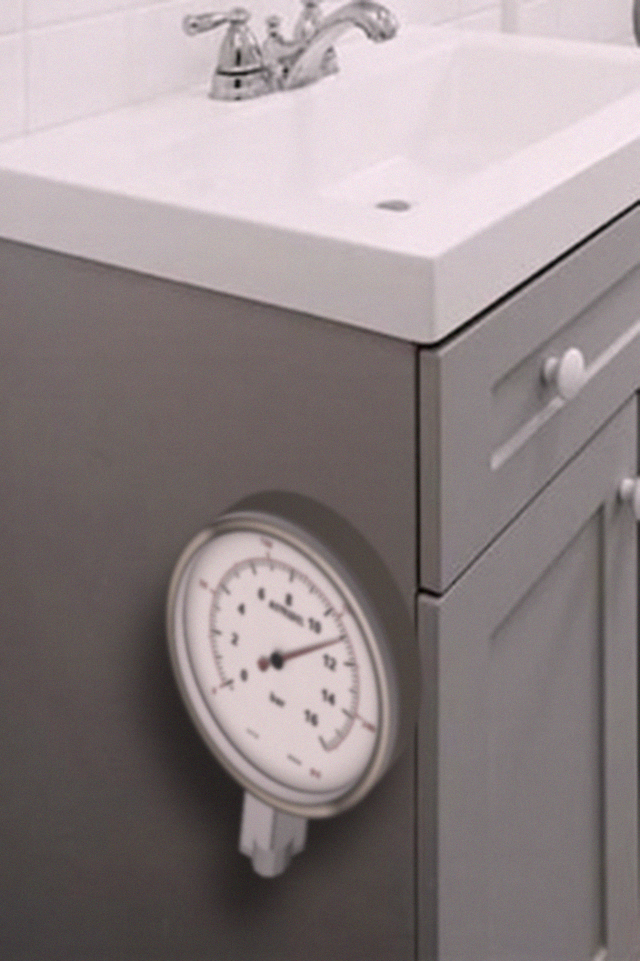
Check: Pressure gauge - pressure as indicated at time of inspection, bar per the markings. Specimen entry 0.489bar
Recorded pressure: 11bar
